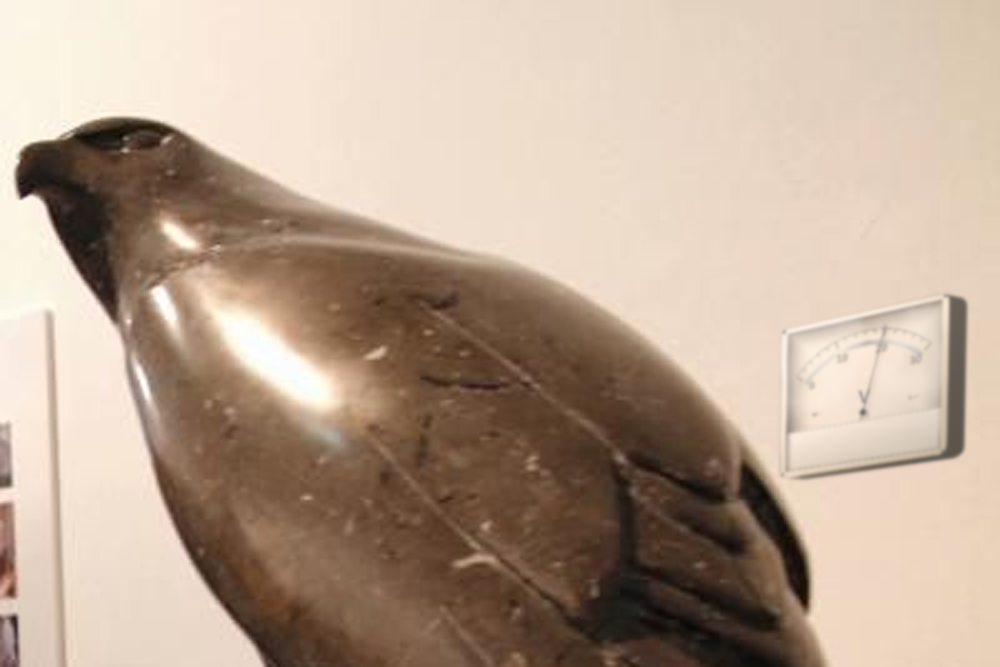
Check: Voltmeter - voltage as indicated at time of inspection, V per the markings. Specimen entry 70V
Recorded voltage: 20V
